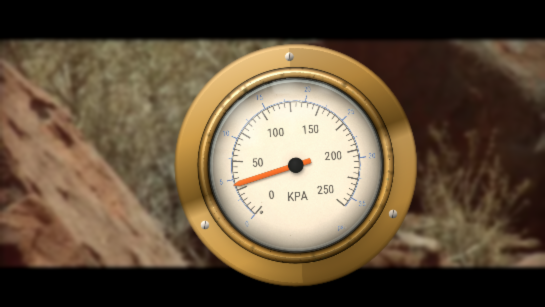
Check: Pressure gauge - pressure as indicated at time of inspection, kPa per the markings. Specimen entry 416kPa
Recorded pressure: 30kPa
